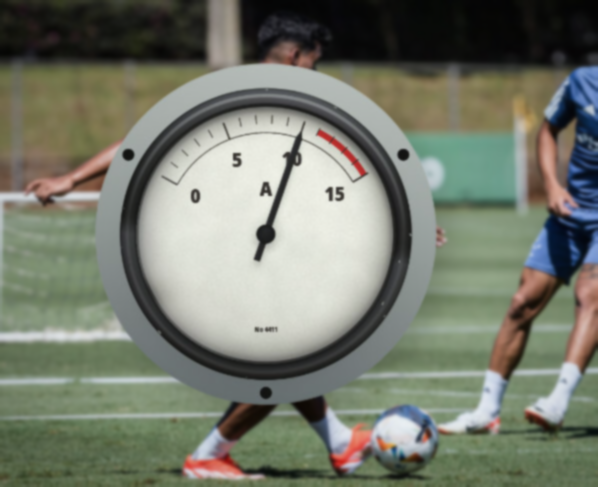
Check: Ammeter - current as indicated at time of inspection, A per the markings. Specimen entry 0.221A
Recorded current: 10A
